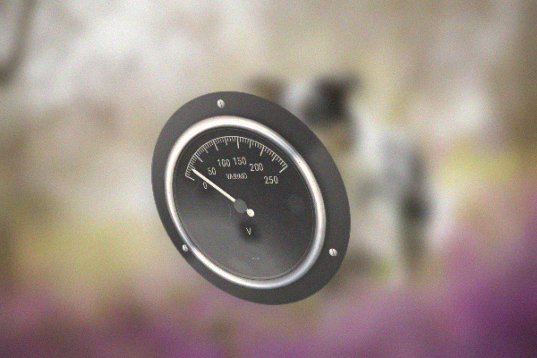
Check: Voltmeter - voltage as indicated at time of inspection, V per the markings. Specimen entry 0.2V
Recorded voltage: 25V
